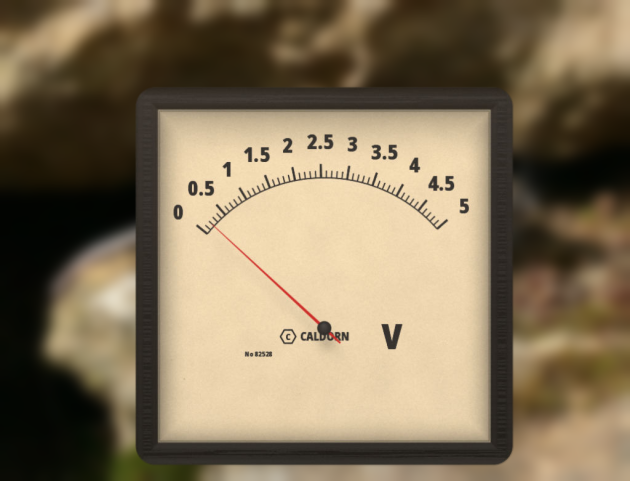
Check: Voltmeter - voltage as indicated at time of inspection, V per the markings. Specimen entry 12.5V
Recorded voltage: 0.2V
